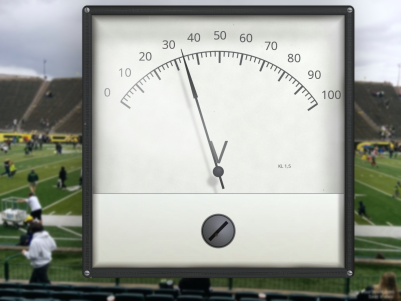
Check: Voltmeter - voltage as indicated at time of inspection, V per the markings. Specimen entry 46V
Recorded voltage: 34V
